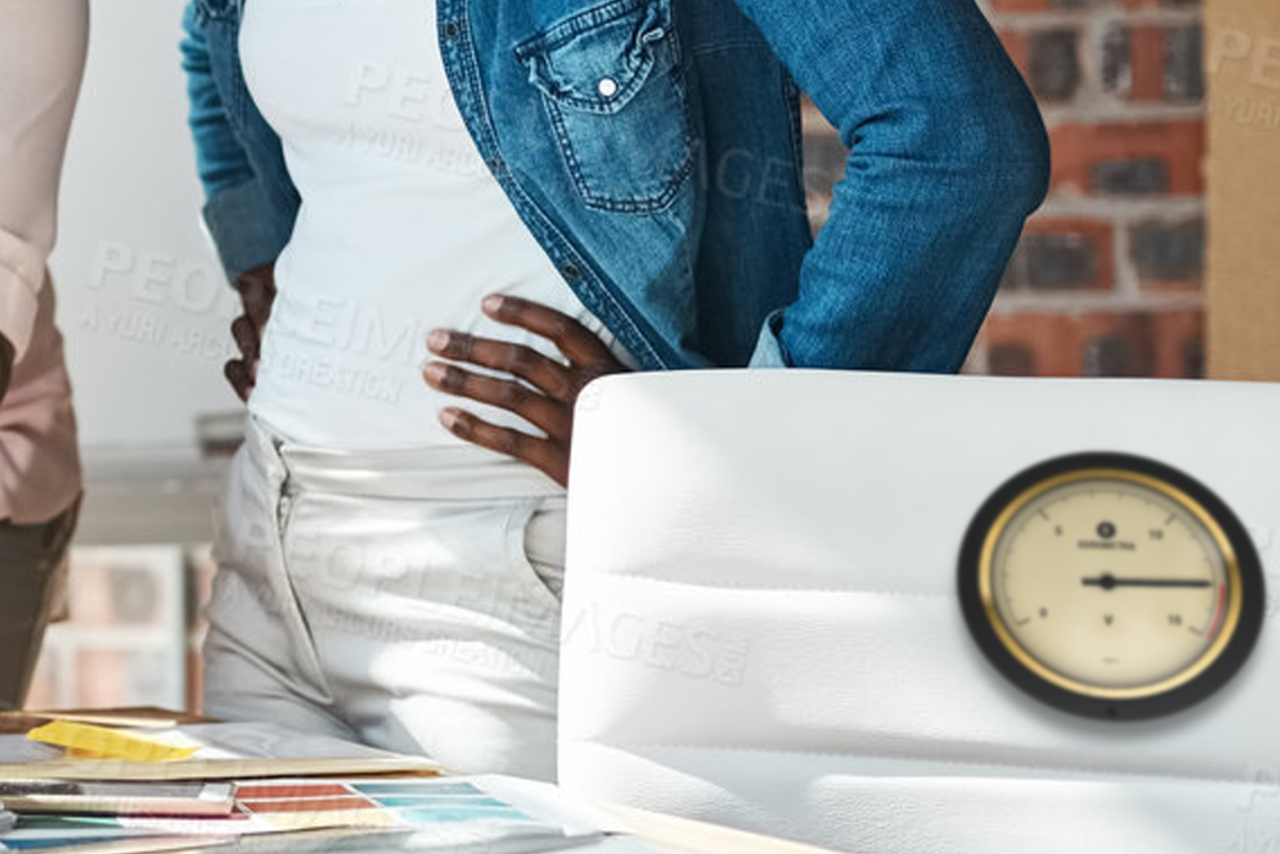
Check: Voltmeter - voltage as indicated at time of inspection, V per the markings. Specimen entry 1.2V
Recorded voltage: 13V
